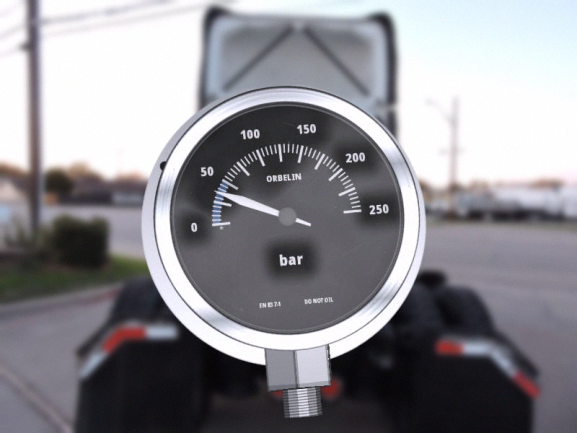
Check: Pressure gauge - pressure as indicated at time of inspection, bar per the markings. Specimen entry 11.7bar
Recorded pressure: 35bar
